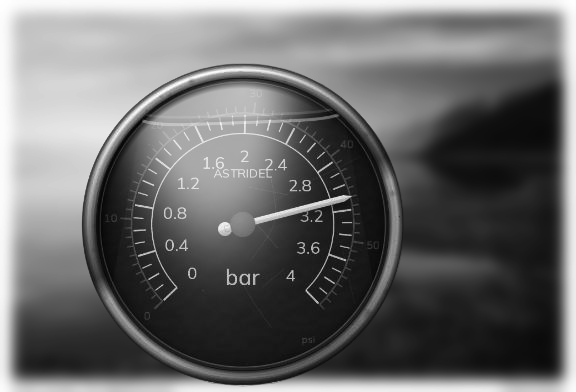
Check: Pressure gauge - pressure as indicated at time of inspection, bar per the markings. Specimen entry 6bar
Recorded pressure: 3.1bar
